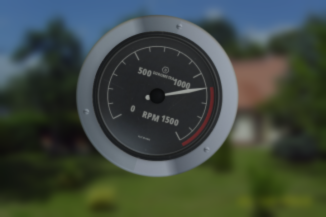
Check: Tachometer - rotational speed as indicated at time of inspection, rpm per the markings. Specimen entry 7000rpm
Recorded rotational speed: 1100rpm
